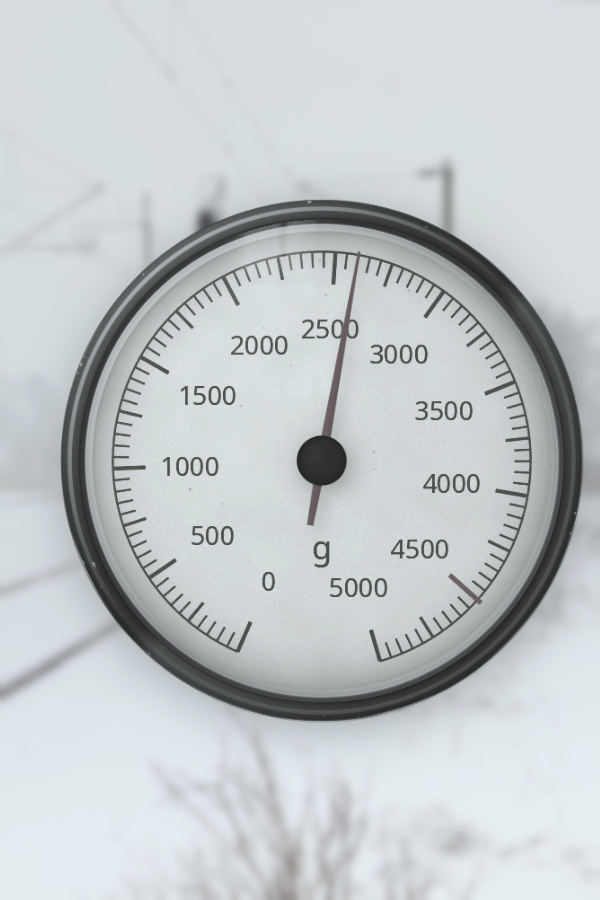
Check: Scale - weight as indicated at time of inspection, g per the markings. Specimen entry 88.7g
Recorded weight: 2600g
